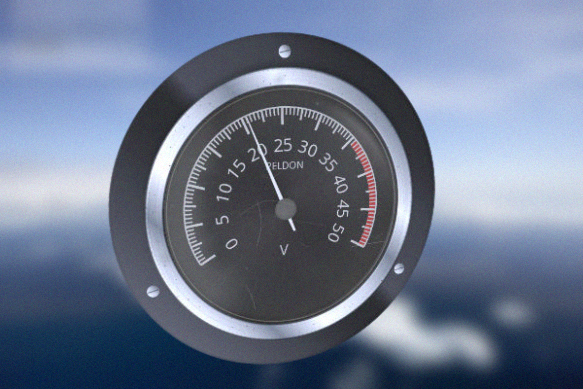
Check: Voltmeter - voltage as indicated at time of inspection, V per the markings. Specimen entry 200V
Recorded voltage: 20.5V
